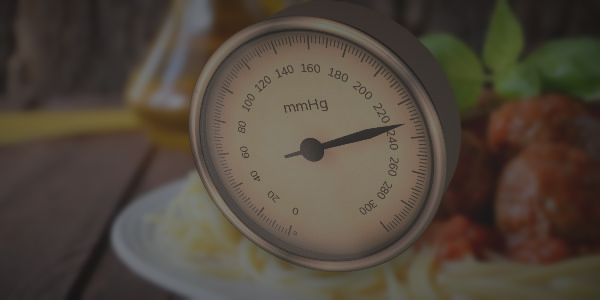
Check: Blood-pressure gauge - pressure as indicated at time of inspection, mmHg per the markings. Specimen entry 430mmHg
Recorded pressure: 230mmHg
